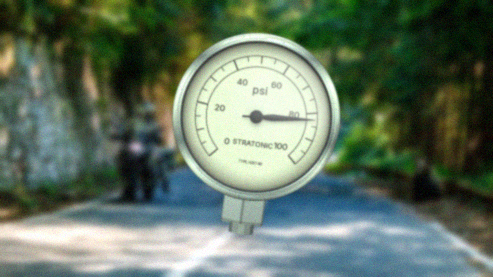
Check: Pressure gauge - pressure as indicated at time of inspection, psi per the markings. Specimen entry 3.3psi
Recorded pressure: 82.5psi
